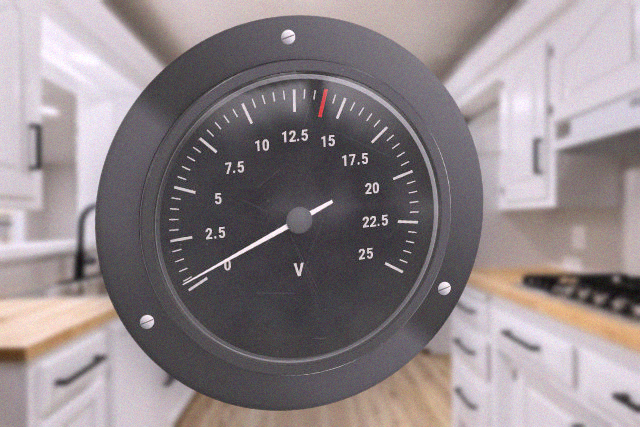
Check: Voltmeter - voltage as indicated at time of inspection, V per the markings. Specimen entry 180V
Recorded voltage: 0.5V
